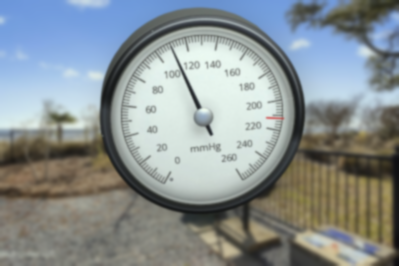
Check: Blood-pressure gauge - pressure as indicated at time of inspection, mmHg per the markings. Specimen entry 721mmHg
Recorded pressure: 110mmHg
